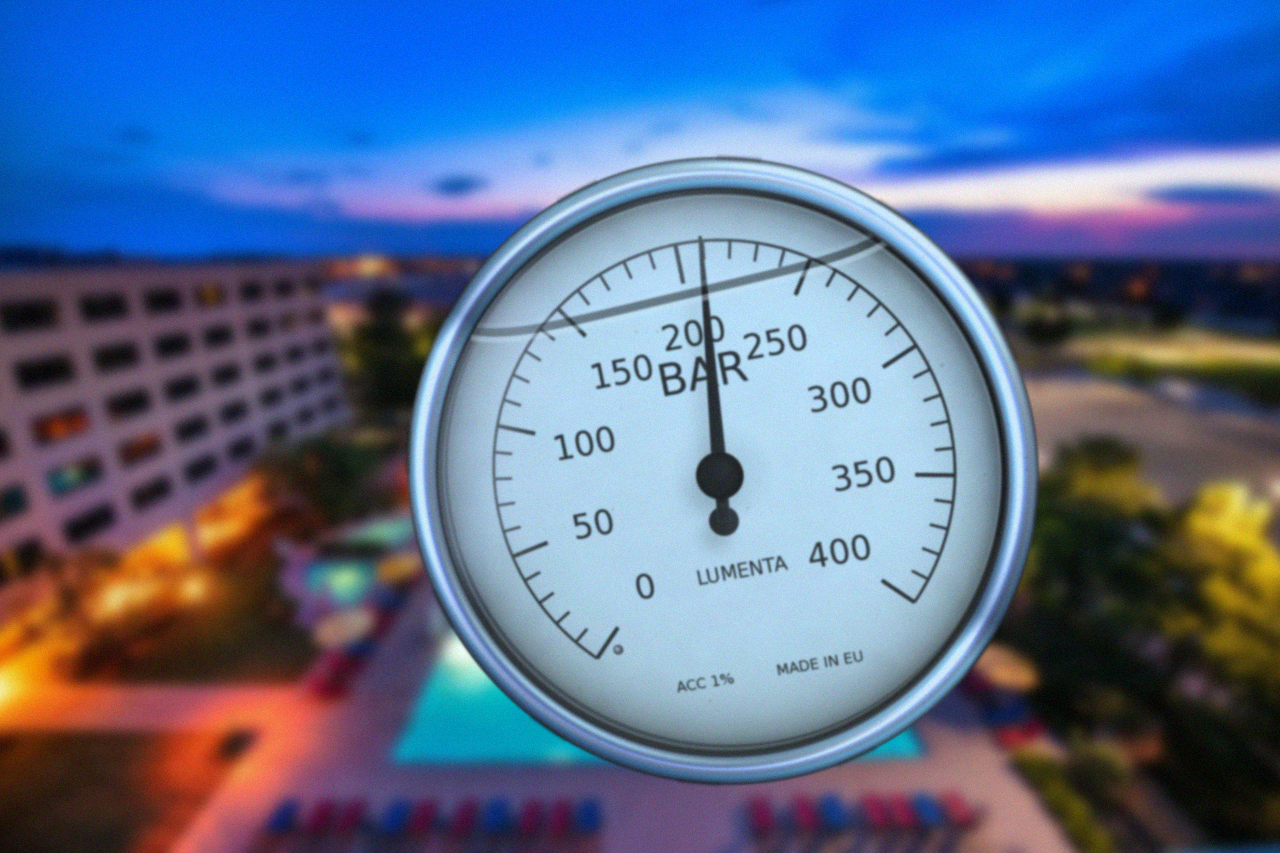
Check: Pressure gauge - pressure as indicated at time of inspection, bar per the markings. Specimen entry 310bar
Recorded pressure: 210bar
